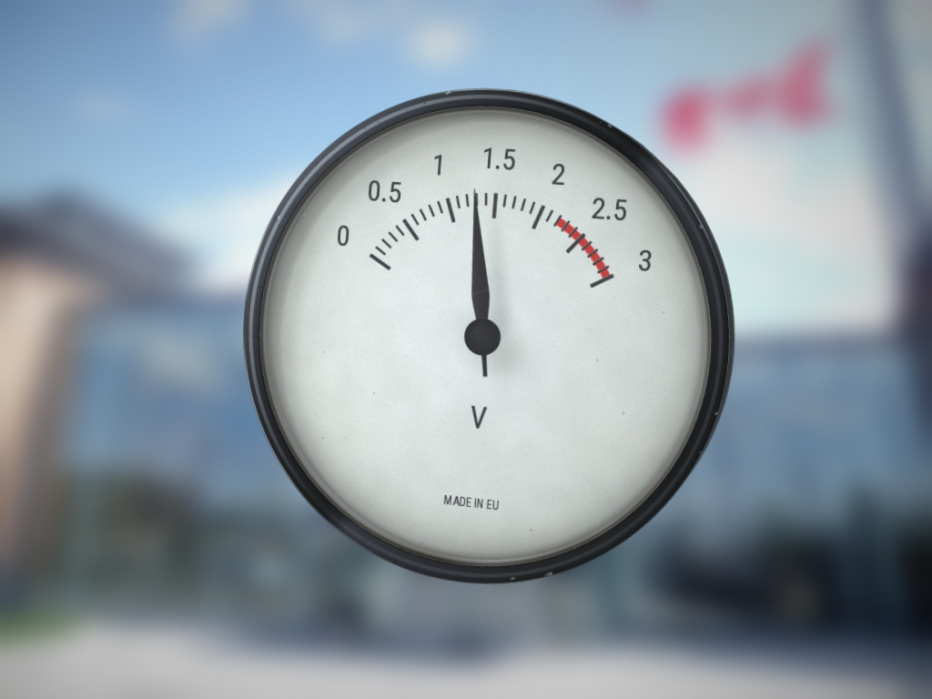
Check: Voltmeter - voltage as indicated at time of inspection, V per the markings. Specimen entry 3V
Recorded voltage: 1.3V
